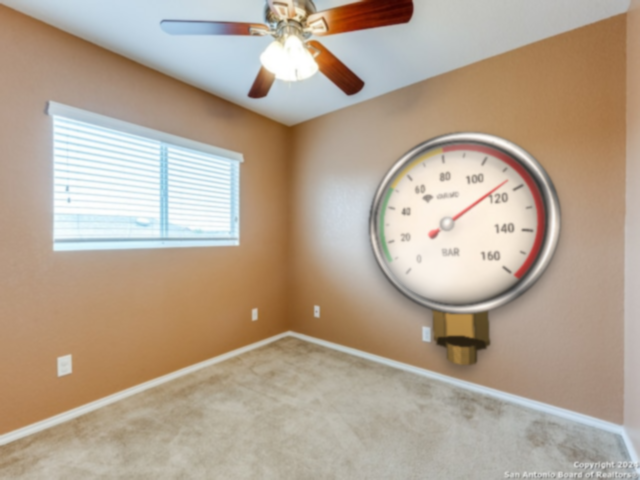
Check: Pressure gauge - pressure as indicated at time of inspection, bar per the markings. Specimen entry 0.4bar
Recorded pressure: 115bar
